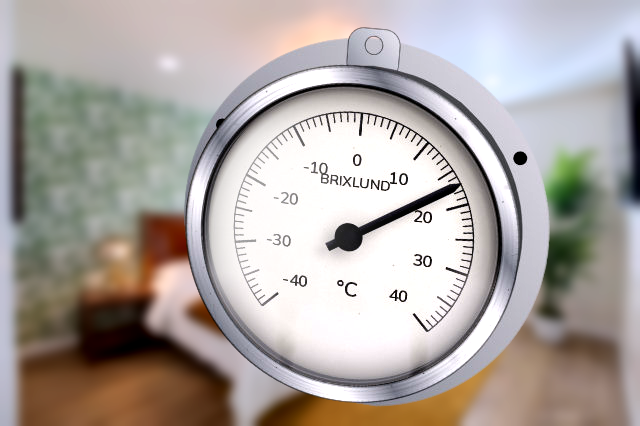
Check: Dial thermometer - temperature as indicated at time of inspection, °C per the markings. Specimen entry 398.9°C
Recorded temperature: 17°C
